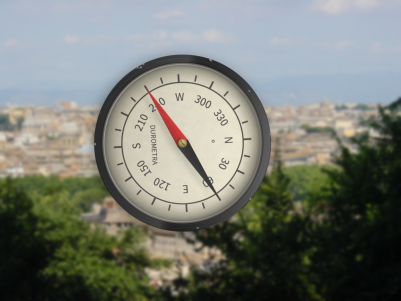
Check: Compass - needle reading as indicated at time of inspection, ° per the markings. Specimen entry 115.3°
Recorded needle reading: 240°
